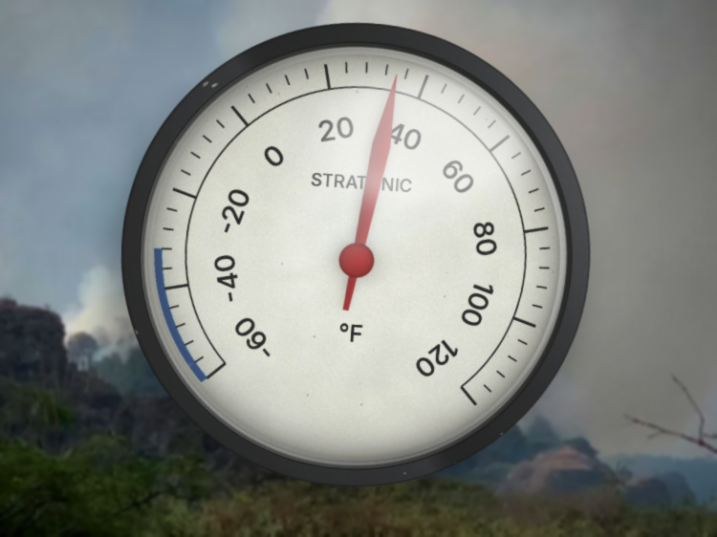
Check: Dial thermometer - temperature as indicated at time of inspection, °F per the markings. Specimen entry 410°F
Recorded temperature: 34°F
